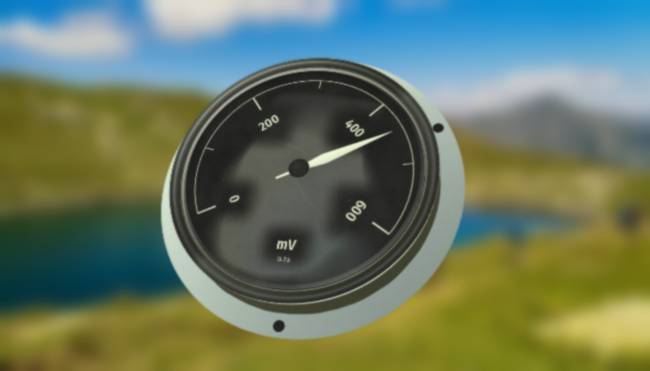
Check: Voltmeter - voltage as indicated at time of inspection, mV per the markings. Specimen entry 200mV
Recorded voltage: 450mV
